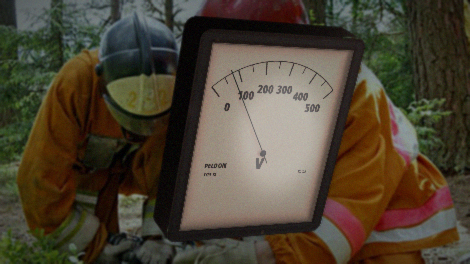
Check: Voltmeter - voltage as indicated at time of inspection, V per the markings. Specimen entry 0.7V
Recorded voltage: 75V
